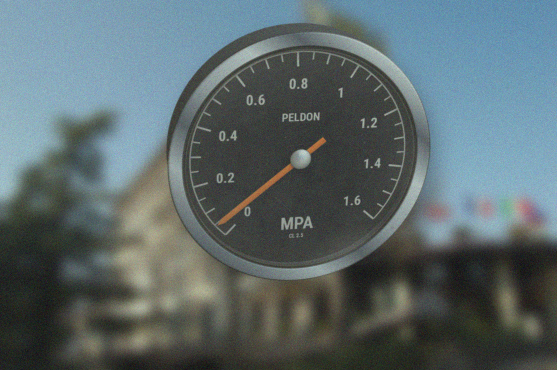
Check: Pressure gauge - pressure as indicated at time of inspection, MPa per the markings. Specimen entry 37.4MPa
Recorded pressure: 0.05MPa
